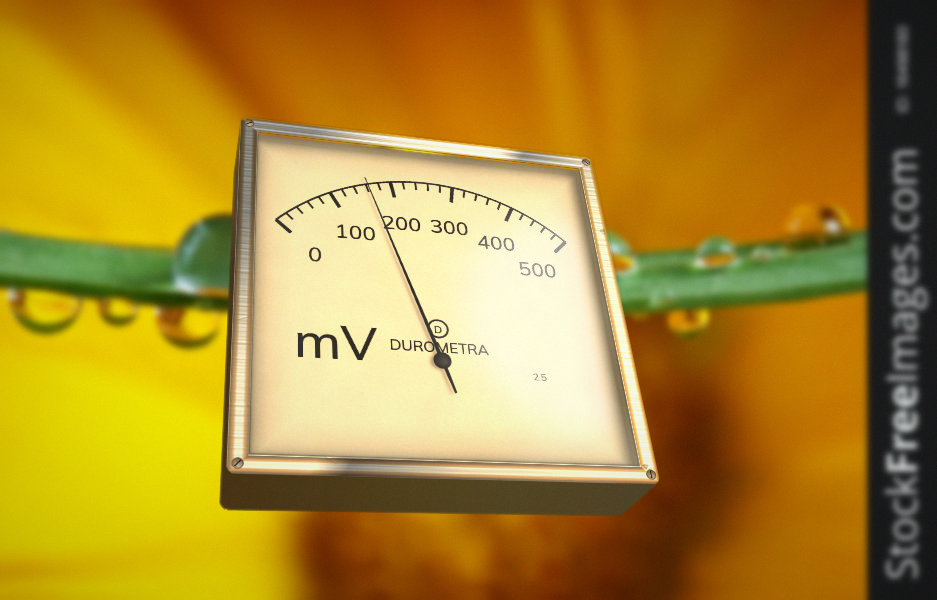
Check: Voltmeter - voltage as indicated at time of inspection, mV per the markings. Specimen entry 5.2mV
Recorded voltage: 160mV
